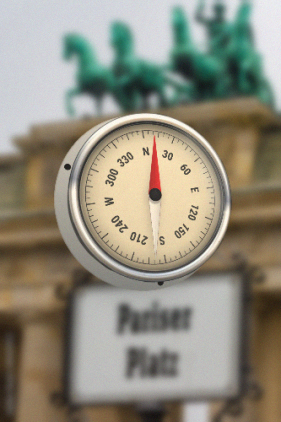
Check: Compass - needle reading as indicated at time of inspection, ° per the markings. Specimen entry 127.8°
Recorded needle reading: 10°
